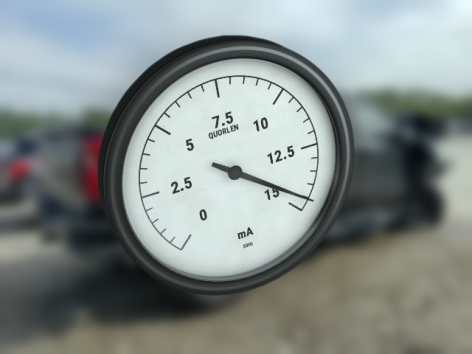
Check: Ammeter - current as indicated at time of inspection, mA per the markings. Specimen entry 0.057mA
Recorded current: 14.5mA
